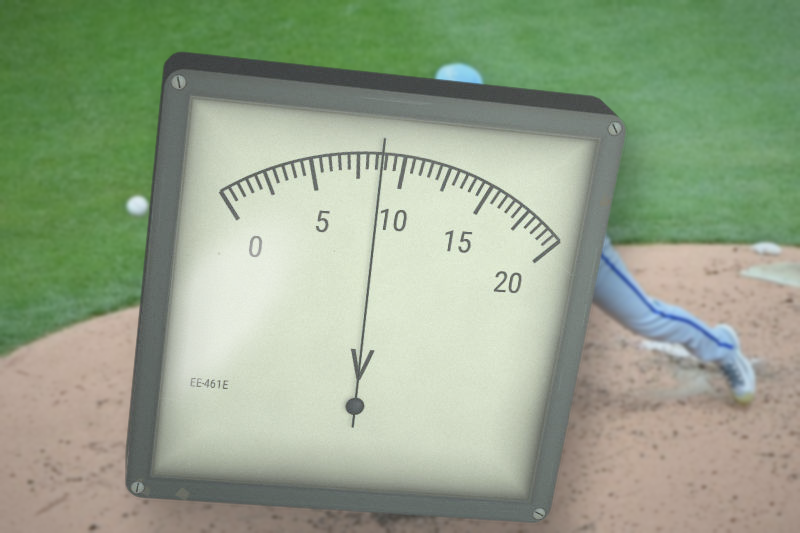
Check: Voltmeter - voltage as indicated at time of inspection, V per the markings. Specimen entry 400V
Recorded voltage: 8.75V
